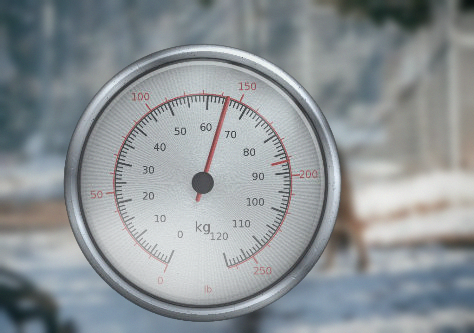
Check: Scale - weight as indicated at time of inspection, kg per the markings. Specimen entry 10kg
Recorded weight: 65kg
